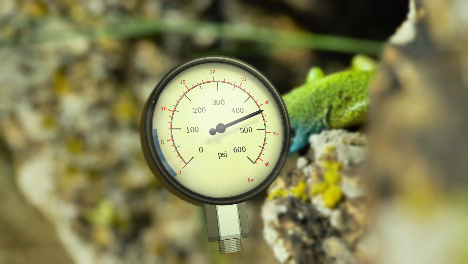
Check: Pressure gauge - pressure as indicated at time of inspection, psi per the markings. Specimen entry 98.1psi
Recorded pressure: 450psi
